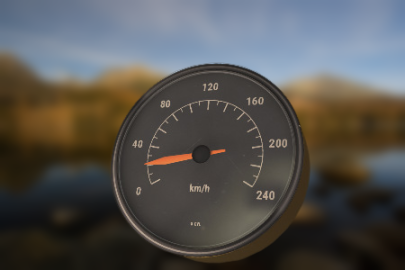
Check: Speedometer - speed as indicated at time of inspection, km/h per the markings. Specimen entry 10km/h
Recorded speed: 20km/h
